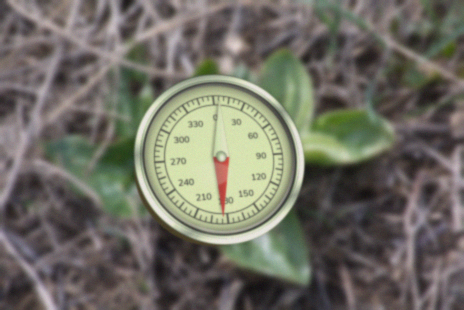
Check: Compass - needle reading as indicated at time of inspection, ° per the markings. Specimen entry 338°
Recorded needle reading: 185°
